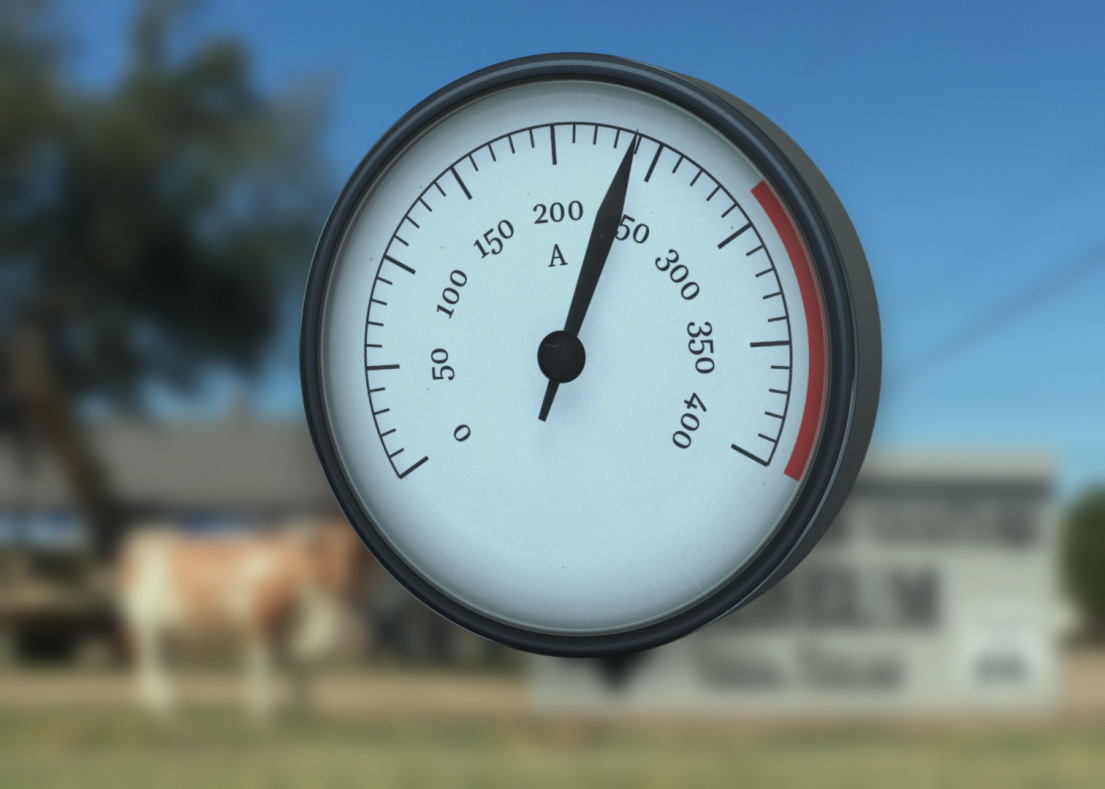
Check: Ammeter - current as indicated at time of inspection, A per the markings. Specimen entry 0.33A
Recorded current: 240A
